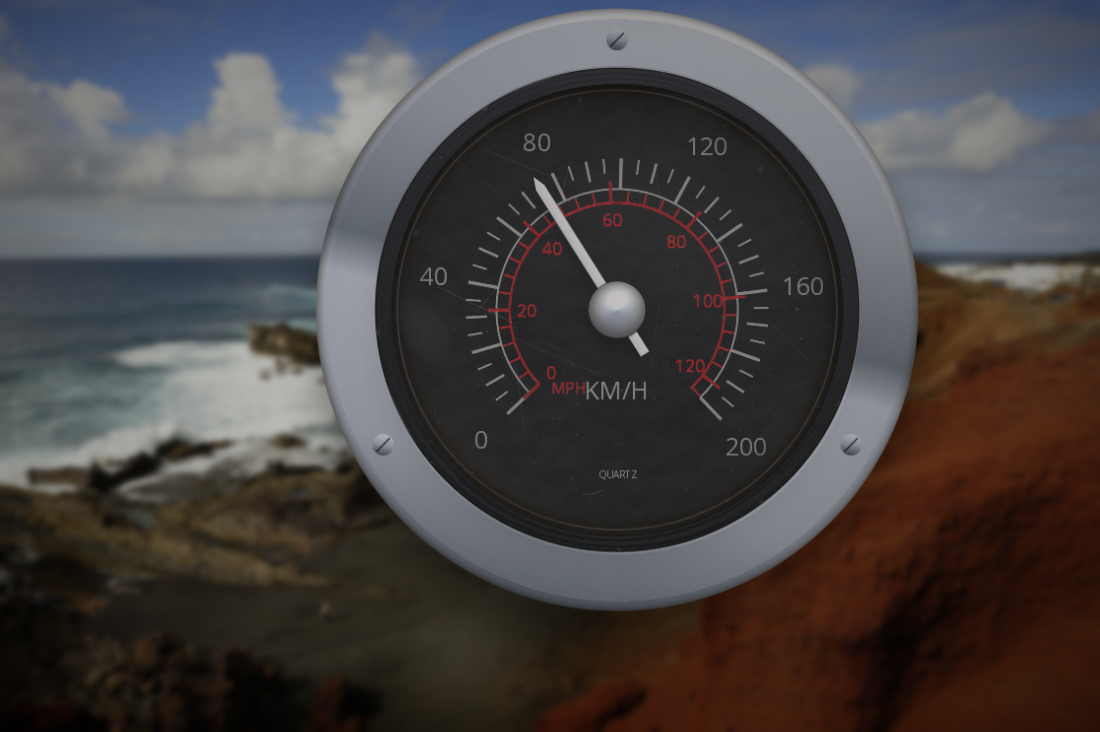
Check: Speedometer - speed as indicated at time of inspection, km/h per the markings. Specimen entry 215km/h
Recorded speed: 75km/h
